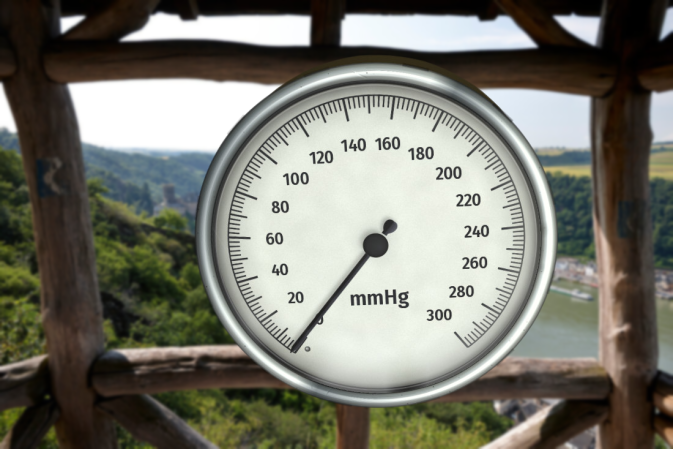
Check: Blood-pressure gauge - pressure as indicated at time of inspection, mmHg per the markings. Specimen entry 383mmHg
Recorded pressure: 2mmHg
